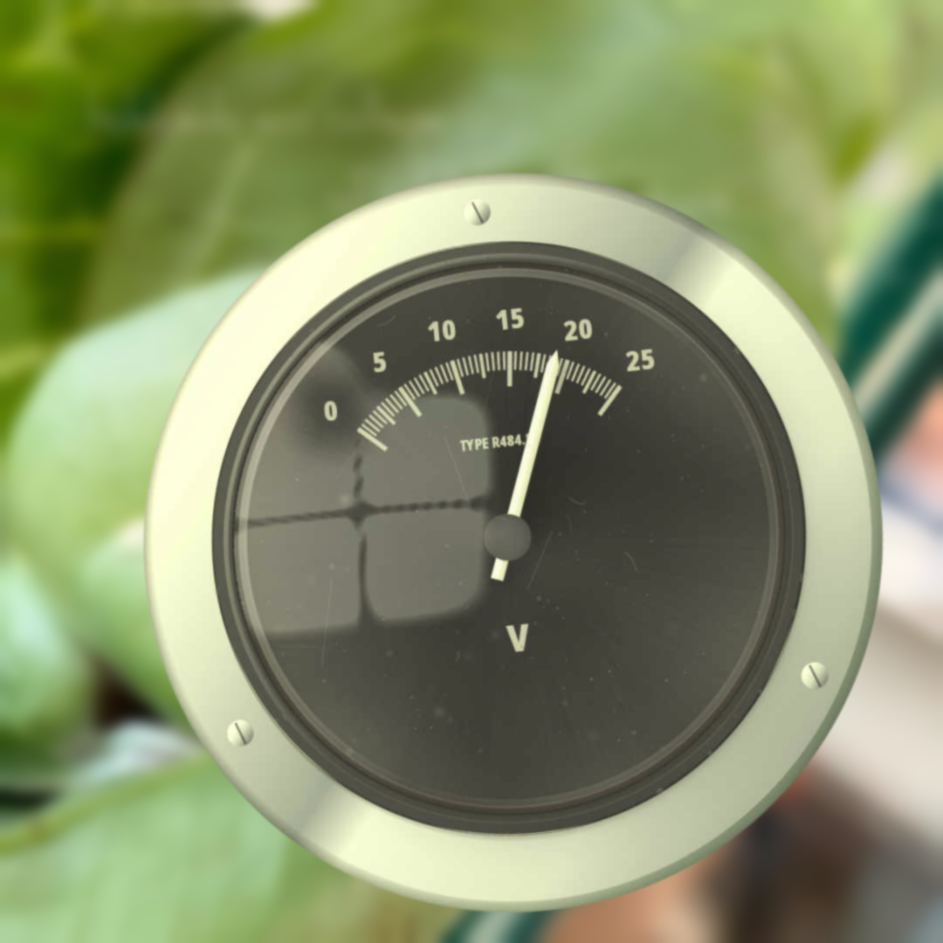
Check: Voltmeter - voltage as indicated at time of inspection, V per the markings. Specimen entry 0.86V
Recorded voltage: 19V
